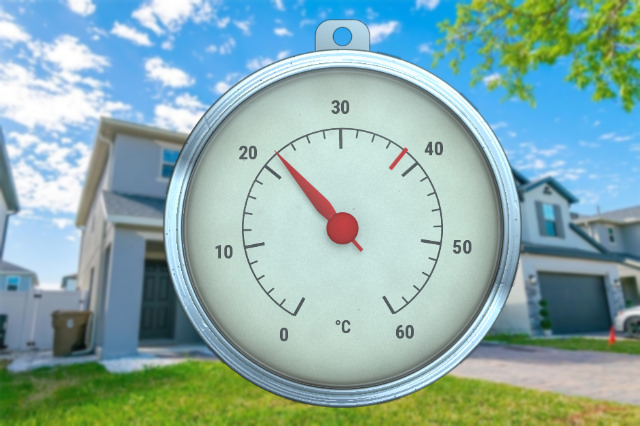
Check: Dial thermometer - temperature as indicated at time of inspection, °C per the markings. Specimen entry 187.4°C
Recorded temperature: 22°C
